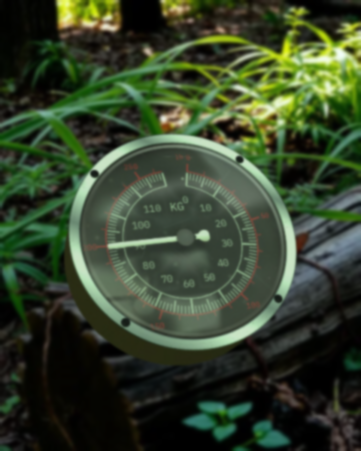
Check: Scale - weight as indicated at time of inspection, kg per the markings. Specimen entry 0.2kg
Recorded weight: 90kg
